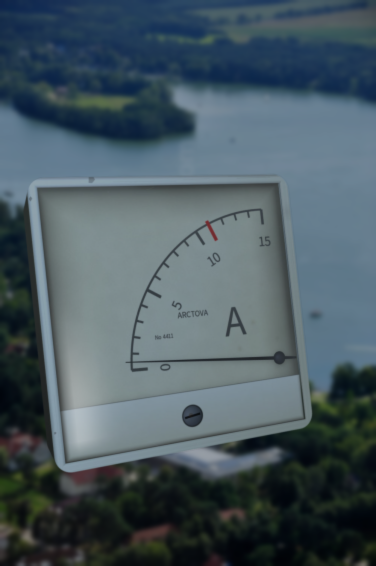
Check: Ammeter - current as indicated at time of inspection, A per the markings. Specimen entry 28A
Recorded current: 0.5A
